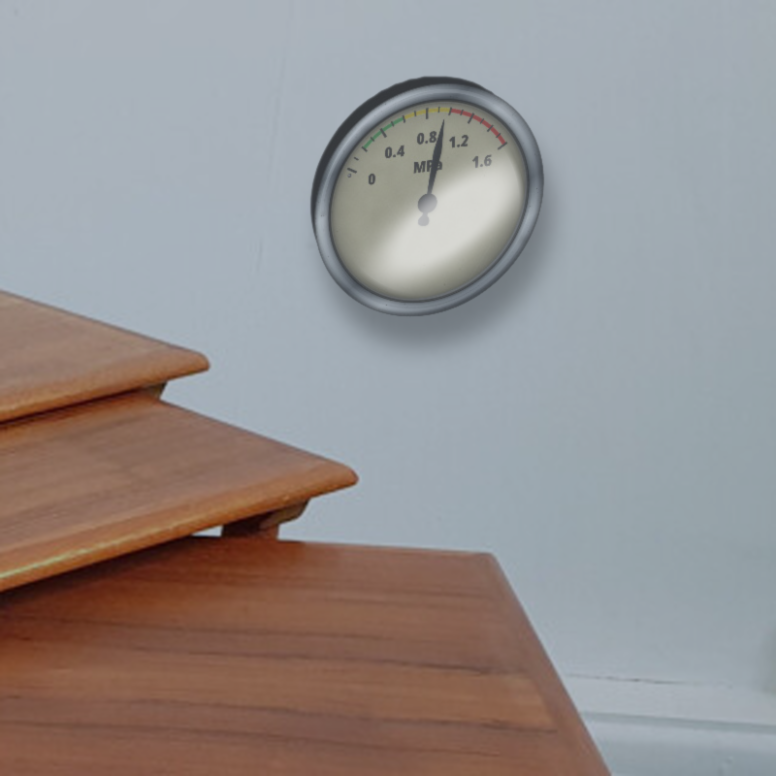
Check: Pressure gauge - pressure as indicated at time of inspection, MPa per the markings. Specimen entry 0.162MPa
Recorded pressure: 0.95MPa
